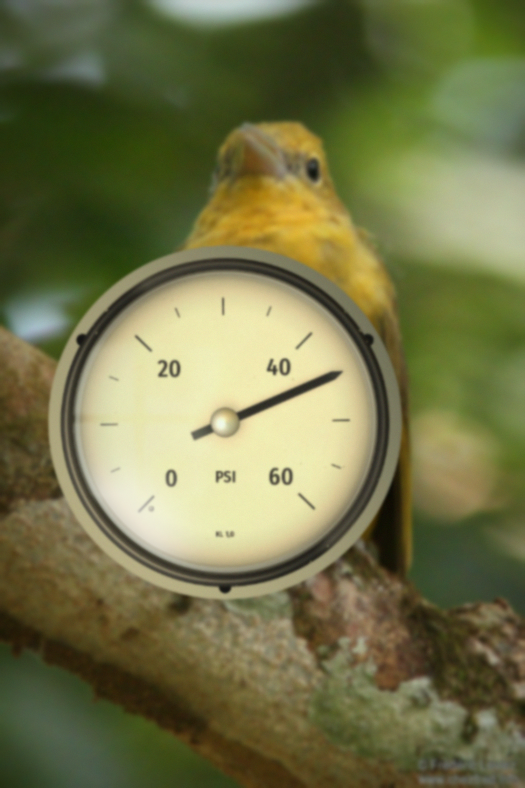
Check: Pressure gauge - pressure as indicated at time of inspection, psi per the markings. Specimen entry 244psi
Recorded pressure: 45psi
